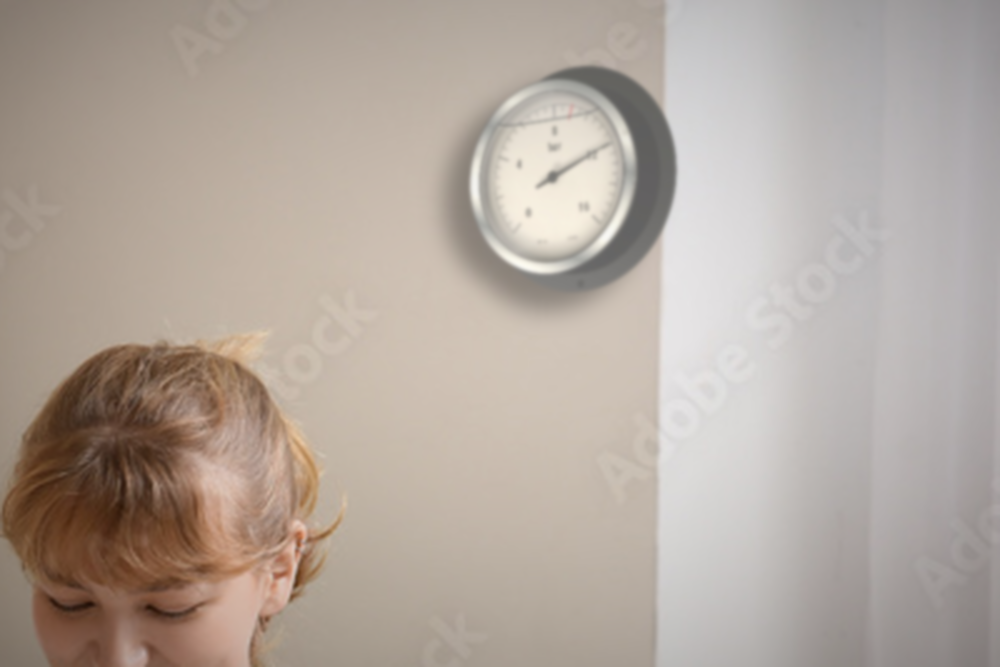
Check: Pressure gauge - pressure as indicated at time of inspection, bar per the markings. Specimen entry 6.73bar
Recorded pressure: 12bar
